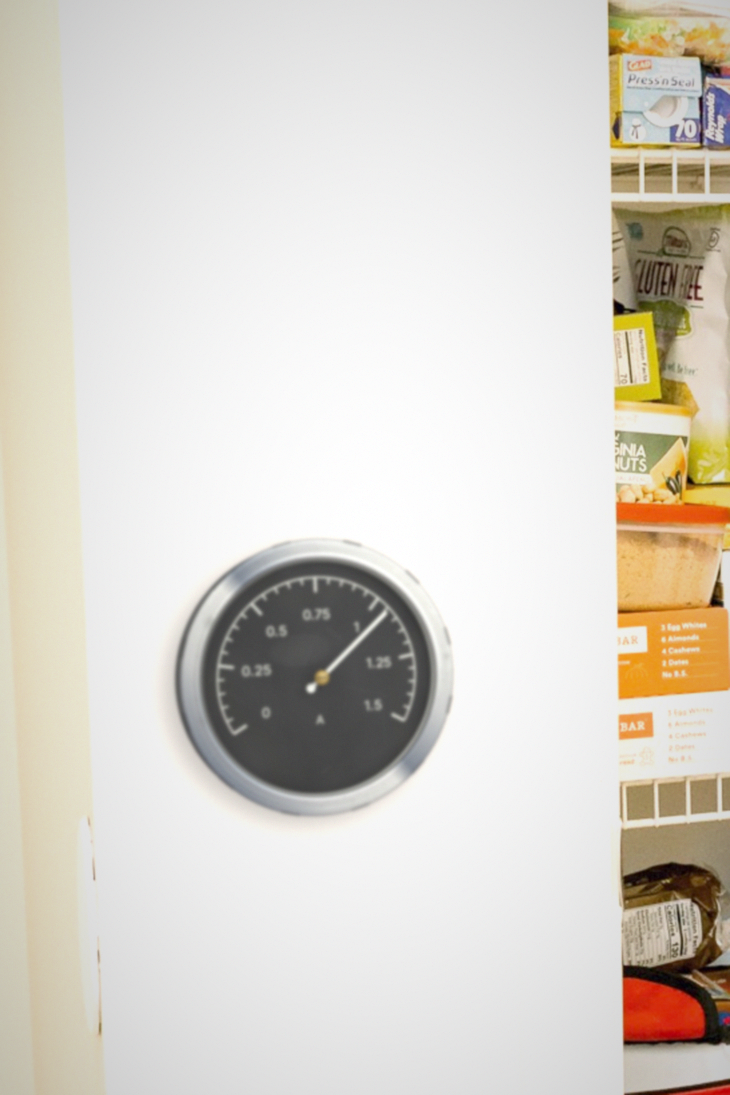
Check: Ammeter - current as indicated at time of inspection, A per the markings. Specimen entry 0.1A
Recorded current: 1.05A
